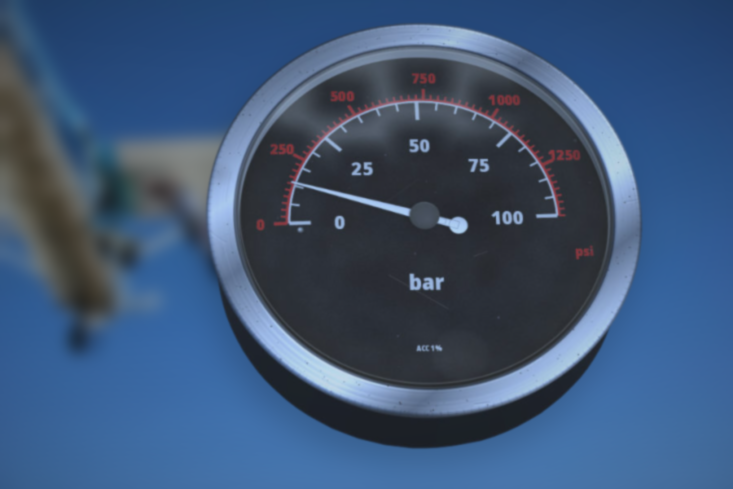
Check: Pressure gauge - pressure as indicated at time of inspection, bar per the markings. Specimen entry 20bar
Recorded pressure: 10bar
